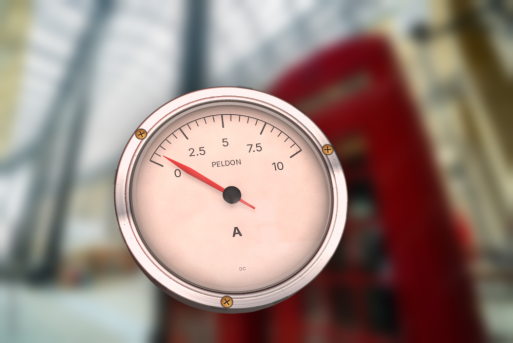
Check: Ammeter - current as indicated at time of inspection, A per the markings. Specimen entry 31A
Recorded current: 0.5A
